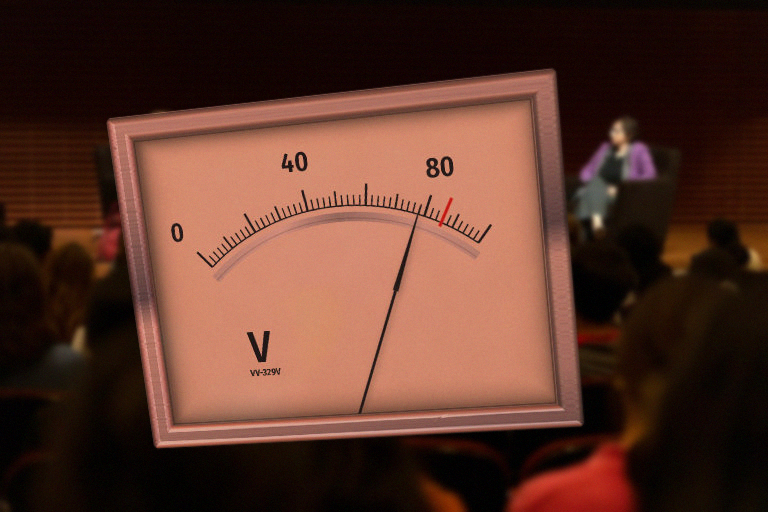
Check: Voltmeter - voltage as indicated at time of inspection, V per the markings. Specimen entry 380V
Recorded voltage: 78V
